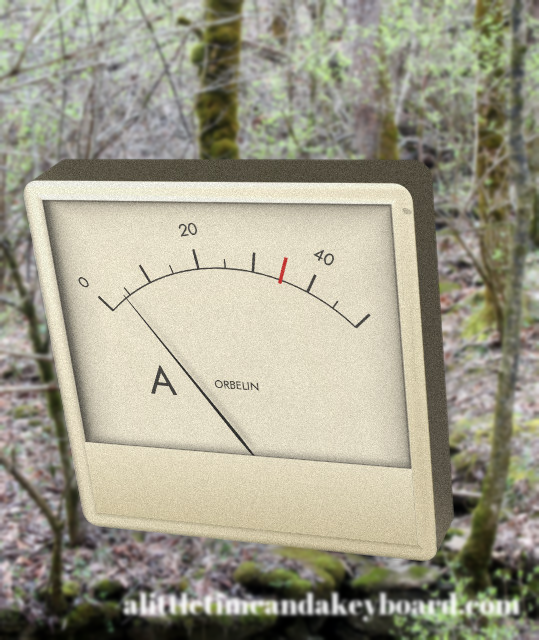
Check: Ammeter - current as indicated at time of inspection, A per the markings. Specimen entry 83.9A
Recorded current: 5A
